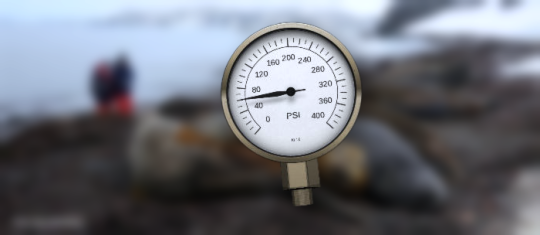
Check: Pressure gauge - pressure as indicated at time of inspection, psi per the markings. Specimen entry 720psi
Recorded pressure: 60psi
